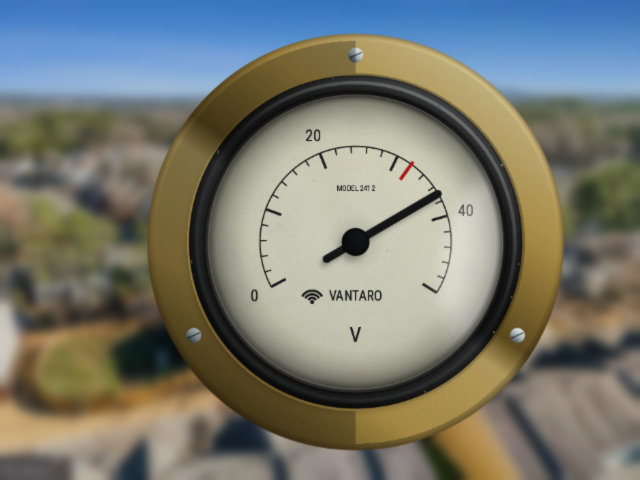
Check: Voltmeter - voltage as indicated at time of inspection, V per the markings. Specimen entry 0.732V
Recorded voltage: 37V
